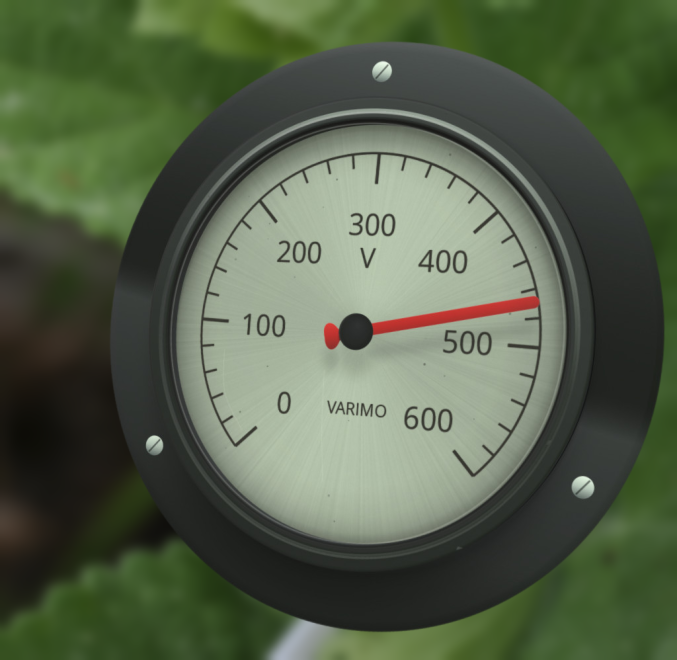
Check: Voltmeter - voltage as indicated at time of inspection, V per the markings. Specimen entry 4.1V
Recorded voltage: 470V
